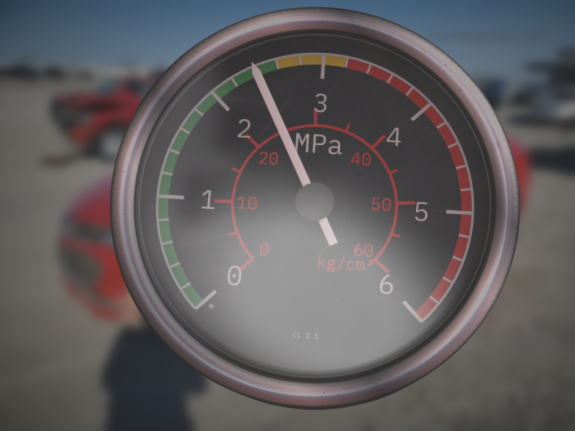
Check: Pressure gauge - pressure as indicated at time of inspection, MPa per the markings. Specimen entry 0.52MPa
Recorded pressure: 2.4MPa
